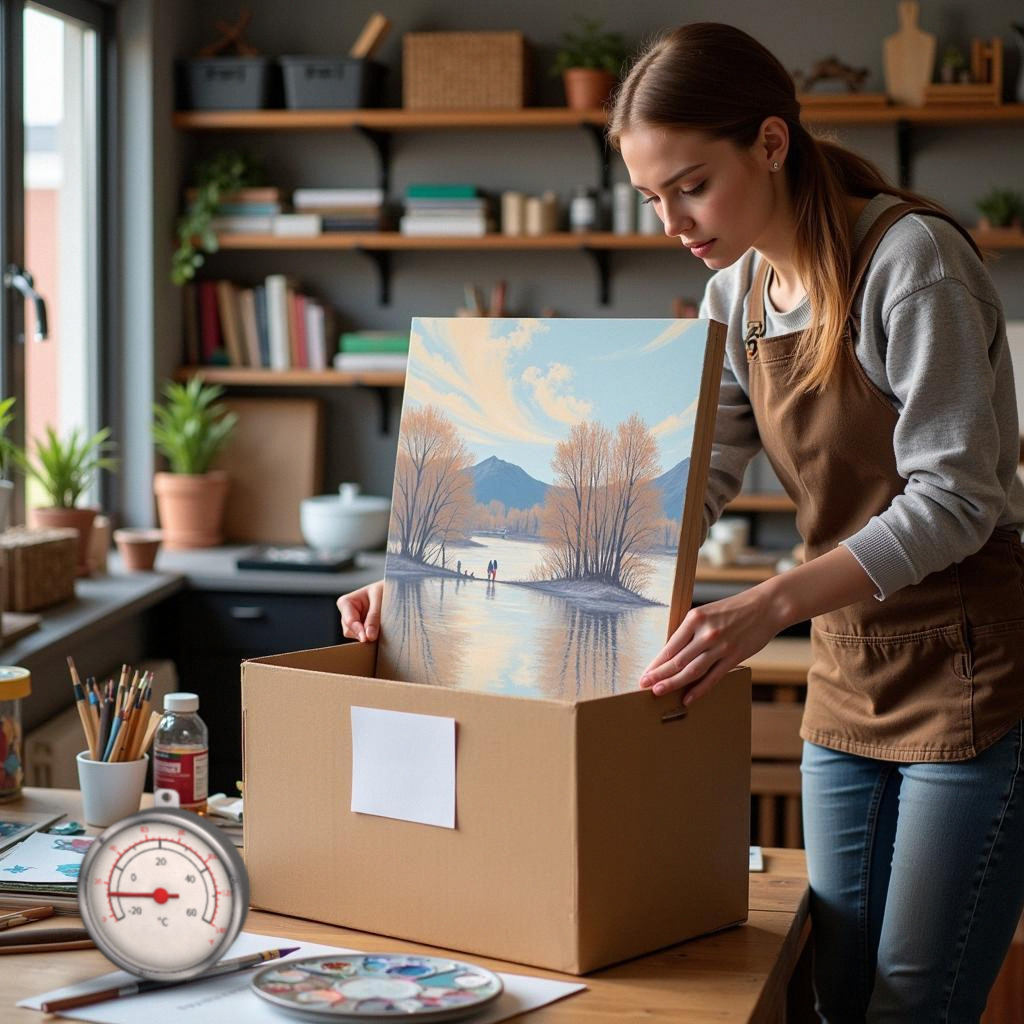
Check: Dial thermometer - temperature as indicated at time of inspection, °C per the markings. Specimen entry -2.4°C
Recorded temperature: -10°C
